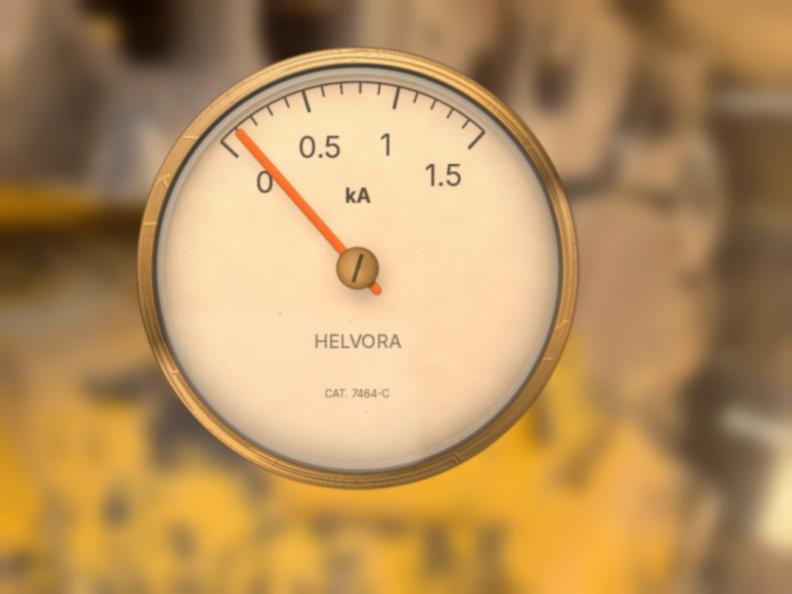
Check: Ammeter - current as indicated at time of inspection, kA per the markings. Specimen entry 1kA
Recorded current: 0.1kA
